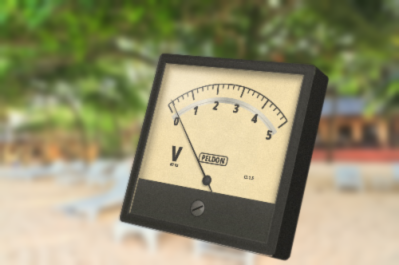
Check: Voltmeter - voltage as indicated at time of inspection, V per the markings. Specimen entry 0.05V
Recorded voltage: 0.2V
